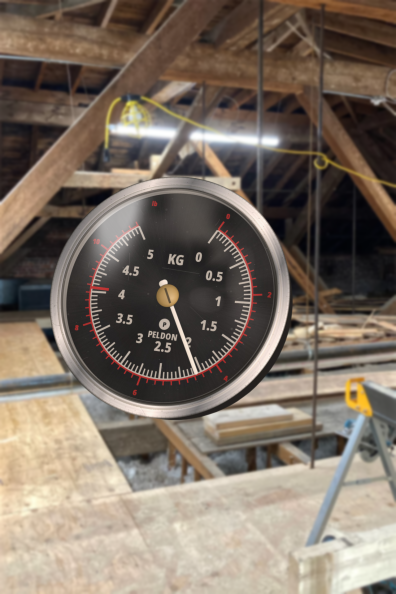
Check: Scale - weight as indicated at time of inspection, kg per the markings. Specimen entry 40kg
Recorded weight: 2.05kg
